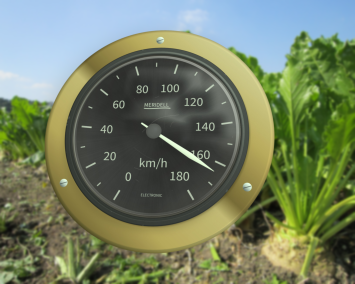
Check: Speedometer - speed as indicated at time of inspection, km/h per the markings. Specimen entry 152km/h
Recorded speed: 165km/h
